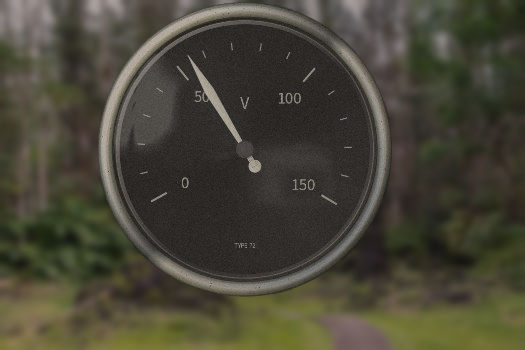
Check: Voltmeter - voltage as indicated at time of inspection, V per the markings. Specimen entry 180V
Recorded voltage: 55V
